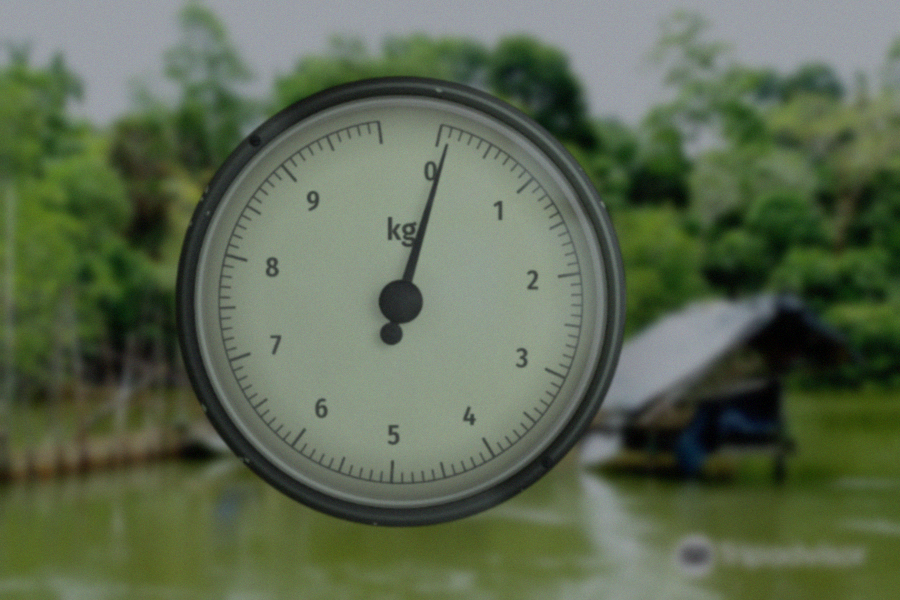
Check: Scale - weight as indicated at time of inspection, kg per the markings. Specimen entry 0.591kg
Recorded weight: 0.1kg
